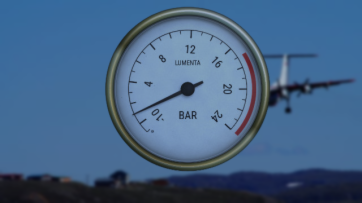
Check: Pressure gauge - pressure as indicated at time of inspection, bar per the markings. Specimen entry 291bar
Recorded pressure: 1bar
